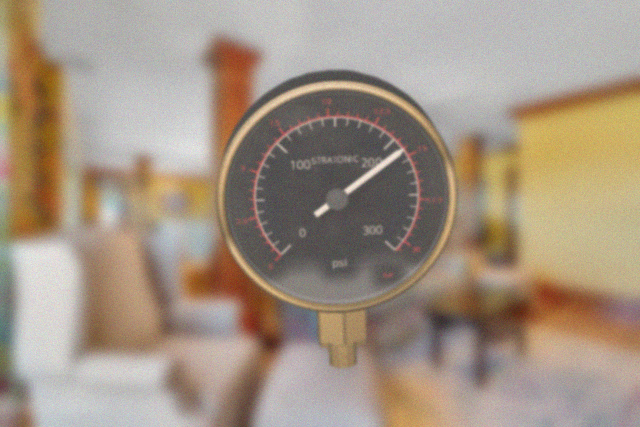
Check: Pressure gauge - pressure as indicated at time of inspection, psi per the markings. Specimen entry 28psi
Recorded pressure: 210psi
